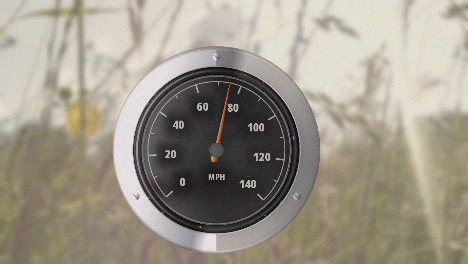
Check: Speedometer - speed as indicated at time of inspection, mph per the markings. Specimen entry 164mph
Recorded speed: 75mph
